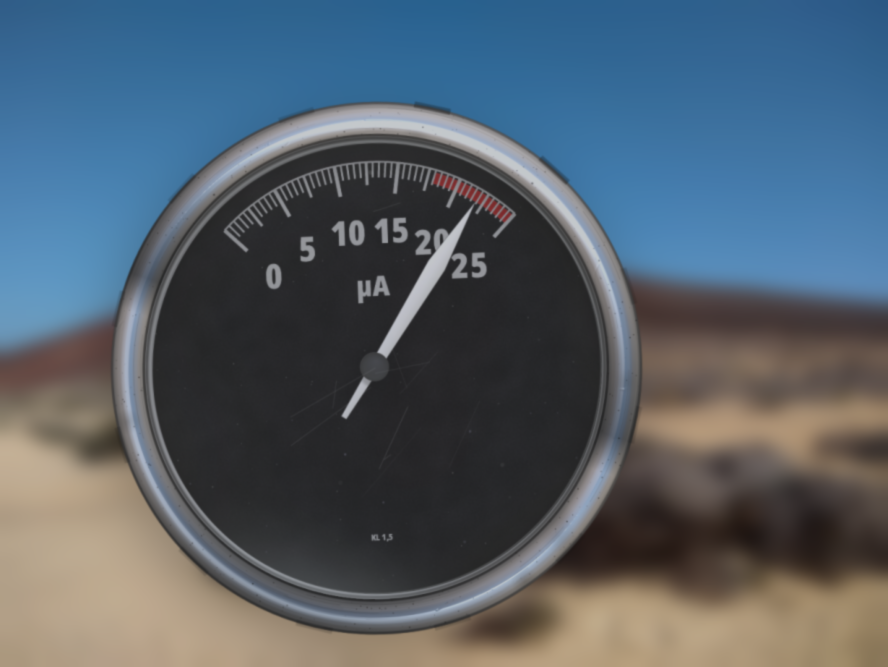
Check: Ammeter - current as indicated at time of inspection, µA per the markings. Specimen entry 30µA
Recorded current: 22µA
